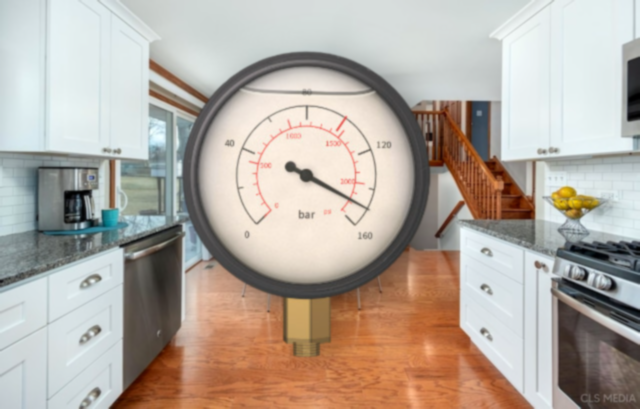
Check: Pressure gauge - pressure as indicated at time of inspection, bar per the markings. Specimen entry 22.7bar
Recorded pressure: 150bar
